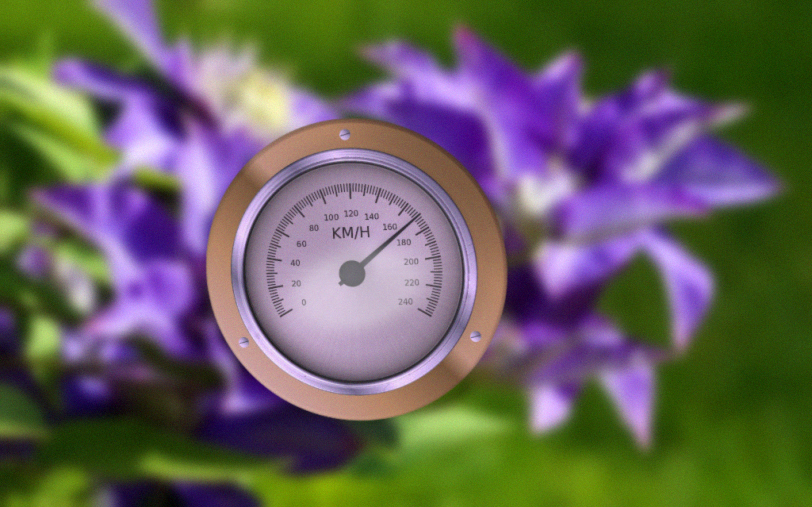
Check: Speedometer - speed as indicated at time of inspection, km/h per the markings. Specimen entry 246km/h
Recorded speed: 170km/h
